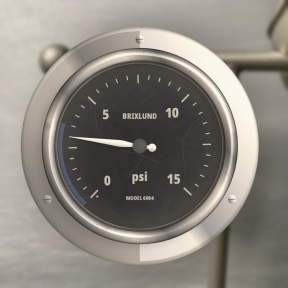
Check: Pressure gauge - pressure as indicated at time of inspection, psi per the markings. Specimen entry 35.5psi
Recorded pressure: 3psi
